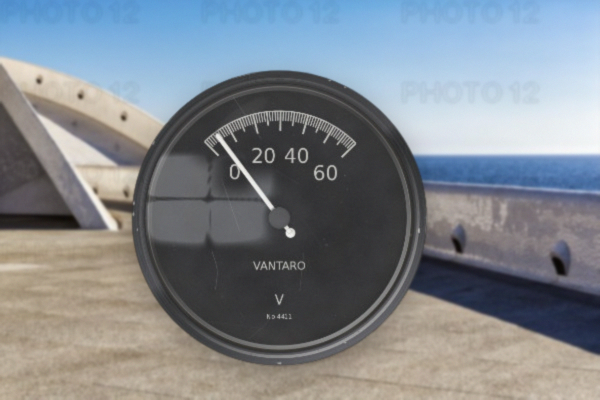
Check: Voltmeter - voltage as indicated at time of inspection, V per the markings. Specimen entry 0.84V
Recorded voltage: 5V
